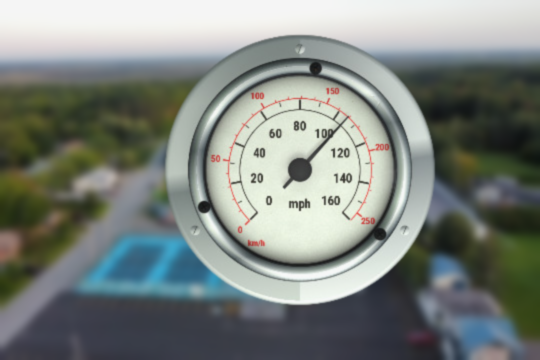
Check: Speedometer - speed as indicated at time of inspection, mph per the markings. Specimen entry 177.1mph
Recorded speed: 105mph
